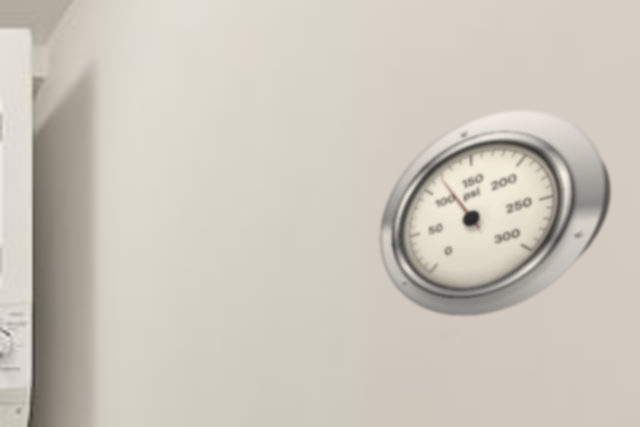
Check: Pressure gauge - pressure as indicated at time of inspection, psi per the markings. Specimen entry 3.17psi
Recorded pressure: 120psi
